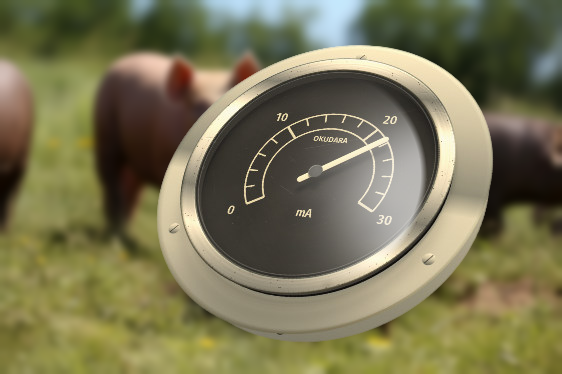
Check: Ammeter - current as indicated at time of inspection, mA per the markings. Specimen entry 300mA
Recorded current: 22mA
